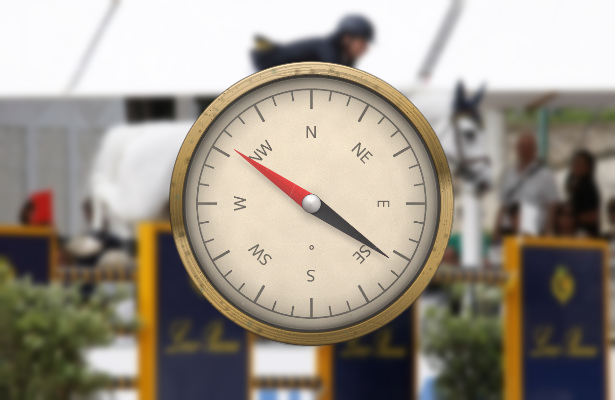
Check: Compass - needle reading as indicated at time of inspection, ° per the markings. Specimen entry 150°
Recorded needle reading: 305°
